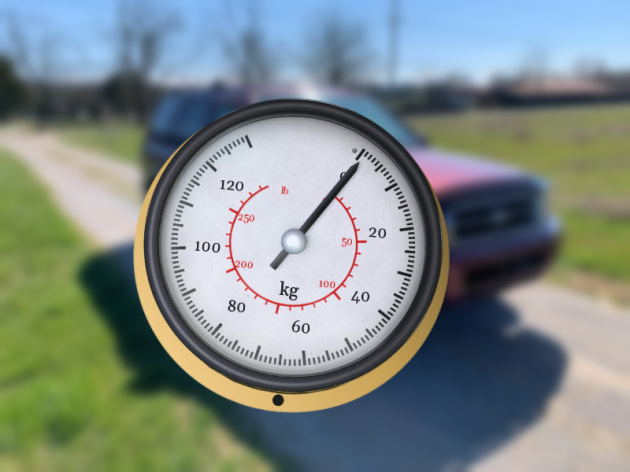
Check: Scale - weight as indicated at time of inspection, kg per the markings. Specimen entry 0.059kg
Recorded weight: 1kg
